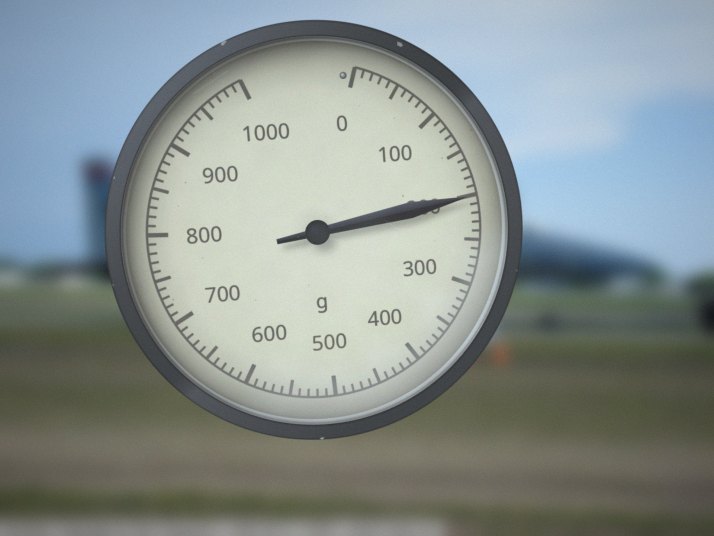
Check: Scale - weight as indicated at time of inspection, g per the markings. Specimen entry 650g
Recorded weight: 200g
